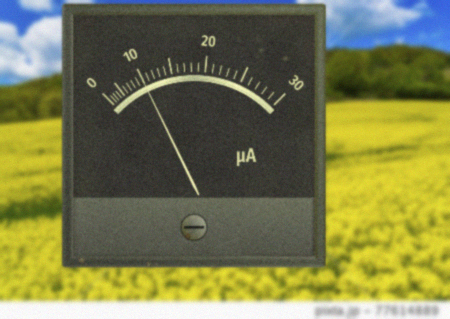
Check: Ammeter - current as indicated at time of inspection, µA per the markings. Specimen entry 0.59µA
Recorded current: 10µA
